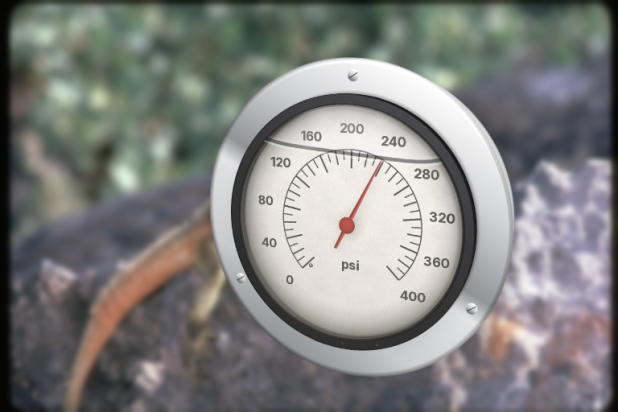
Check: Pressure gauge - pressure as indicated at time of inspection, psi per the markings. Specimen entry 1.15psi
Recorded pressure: 240psi
